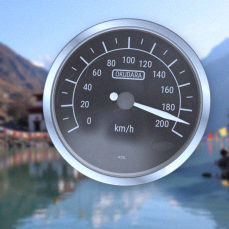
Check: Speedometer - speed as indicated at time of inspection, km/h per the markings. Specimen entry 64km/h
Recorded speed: 190km/h
